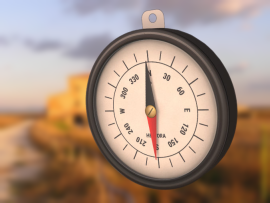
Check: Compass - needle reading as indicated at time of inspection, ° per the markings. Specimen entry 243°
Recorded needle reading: 180°
